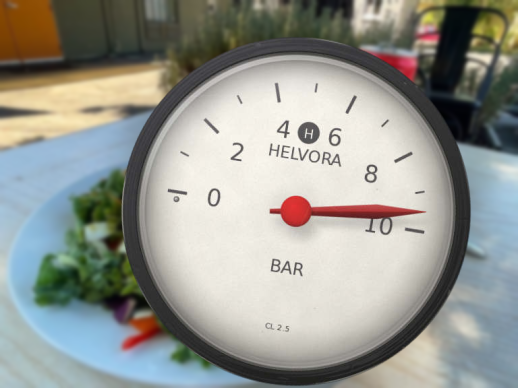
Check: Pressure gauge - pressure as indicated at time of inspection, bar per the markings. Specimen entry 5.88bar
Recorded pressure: 9.5bar
